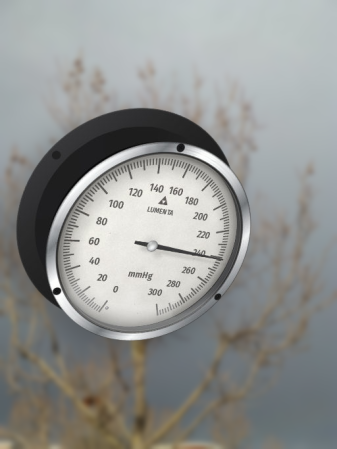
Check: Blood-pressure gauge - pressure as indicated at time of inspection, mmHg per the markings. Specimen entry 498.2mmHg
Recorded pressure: 240mmHg
